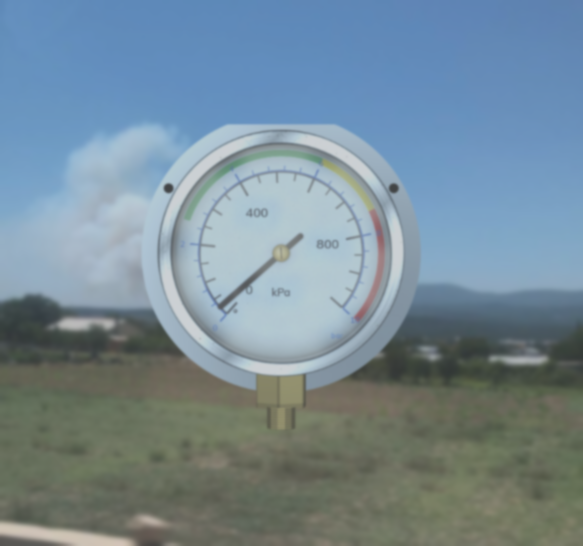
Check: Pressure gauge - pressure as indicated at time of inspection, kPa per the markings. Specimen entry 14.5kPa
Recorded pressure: 25kPa
